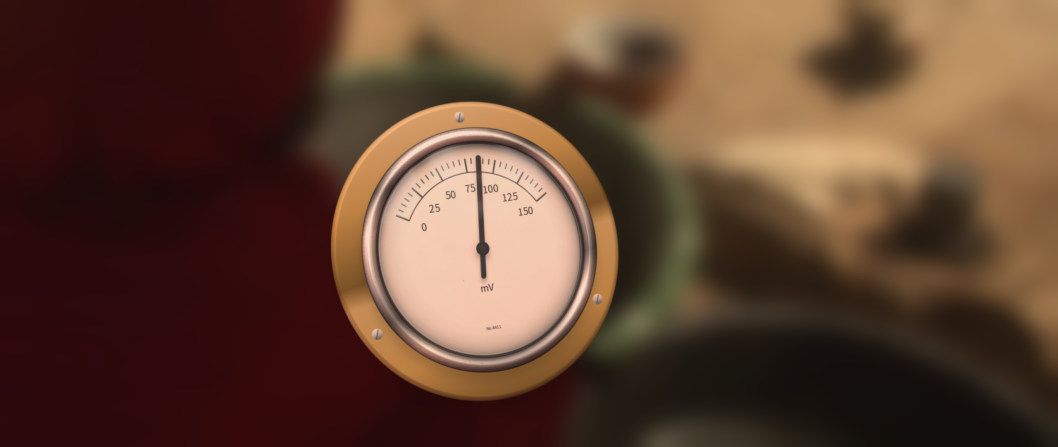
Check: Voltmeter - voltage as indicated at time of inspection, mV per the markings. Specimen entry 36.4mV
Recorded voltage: 85mV
